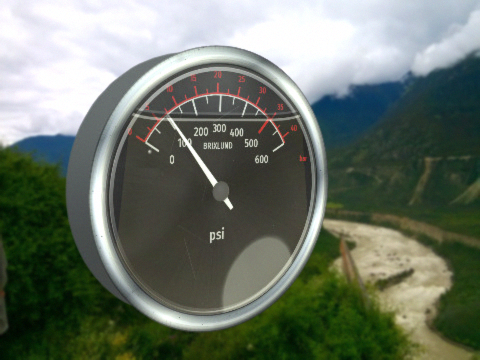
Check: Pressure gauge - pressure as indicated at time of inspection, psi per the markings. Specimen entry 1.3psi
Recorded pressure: 100psi
